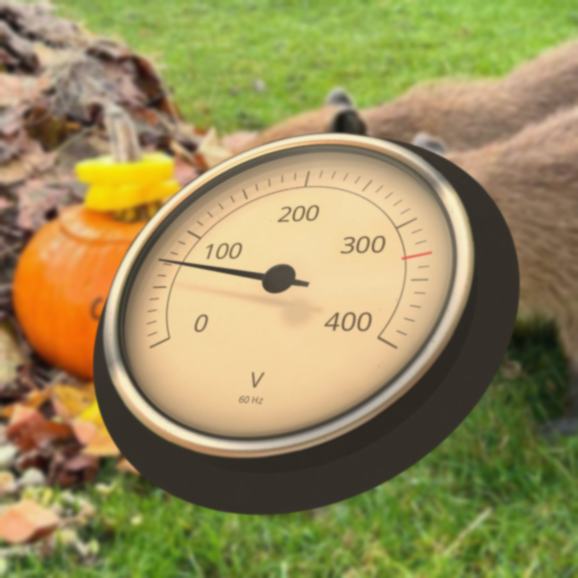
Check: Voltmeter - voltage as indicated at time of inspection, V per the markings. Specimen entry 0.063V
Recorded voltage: 70V
